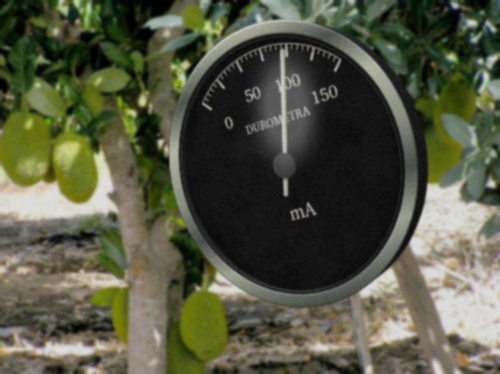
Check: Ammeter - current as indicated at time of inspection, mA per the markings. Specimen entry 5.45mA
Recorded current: 100mA
